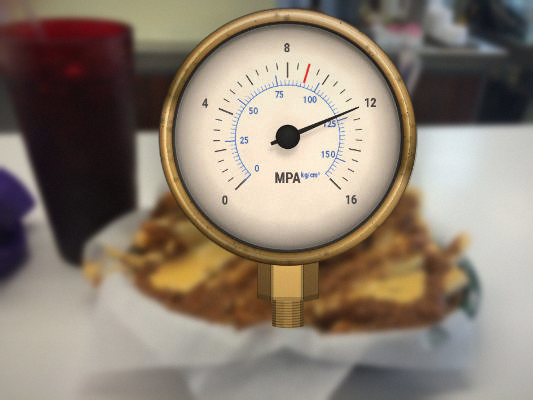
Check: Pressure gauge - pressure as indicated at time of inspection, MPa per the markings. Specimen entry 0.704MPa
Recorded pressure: 12MPa
